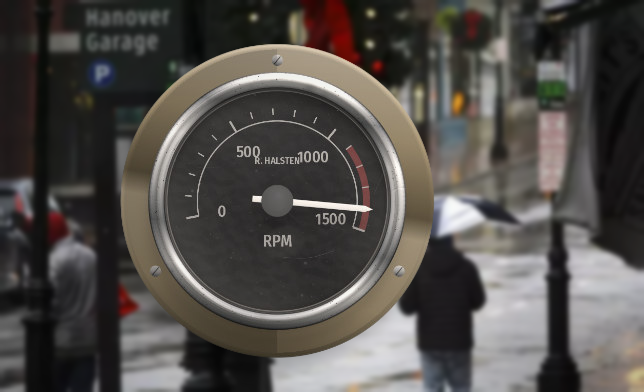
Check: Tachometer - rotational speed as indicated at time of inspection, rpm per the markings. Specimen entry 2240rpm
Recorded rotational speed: 1400rpm
